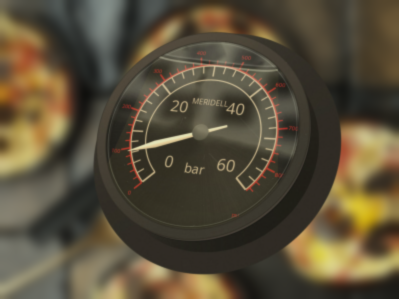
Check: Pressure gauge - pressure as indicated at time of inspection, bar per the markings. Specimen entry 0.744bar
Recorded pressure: 6bar
